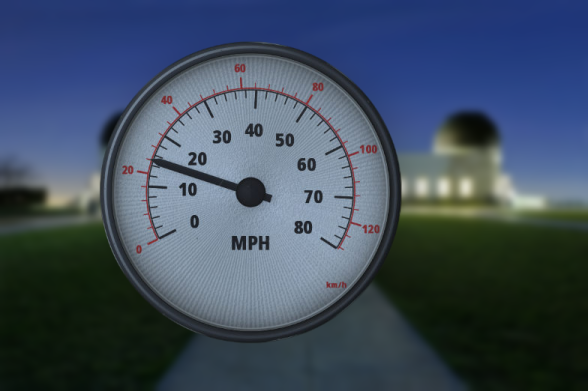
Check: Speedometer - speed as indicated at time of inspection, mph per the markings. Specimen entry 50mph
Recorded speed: 15mph
